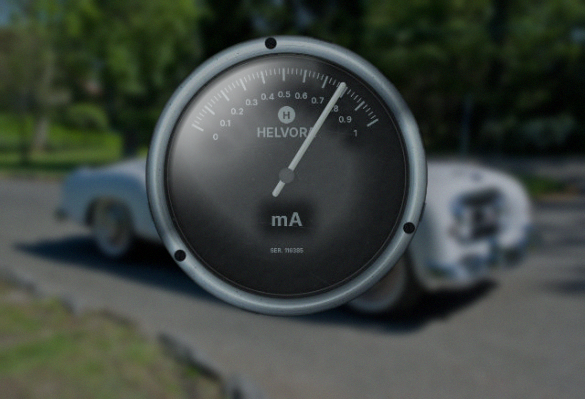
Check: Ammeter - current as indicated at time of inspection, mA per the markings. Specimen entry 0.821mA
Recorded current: 0.78mA
